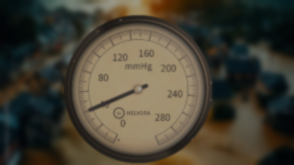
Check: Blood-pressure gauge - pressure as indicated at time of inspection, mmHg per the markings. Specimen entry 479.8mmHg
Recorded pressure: 40mmHg
